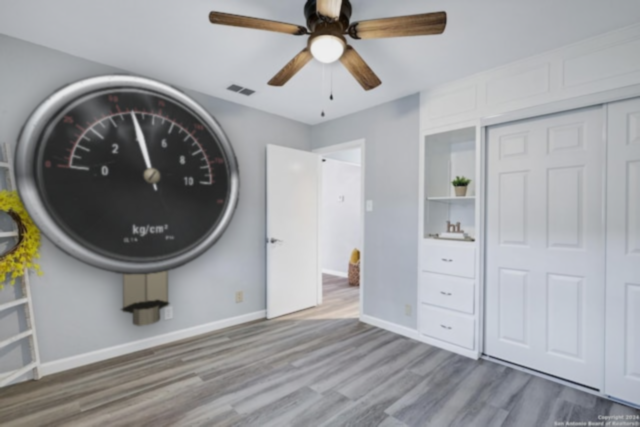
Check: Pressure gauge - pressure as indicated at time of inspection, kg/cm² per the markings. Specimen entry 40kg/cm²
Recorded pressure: 4kg/cm²
